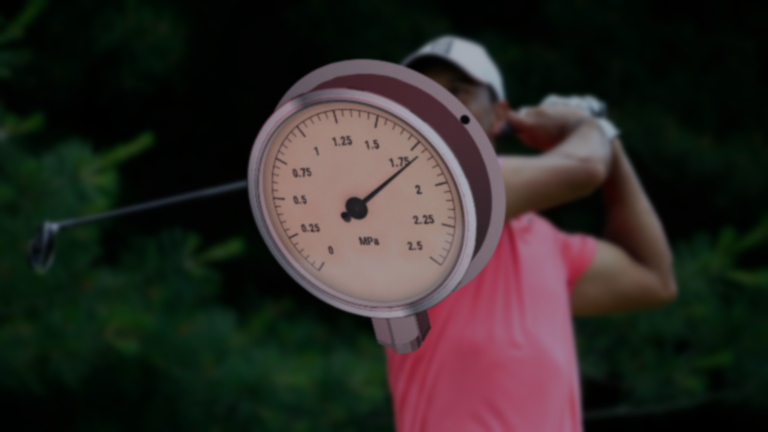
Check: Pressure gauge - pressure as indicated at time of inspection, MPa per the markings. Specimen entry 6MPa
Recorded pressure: 1.8MPa
